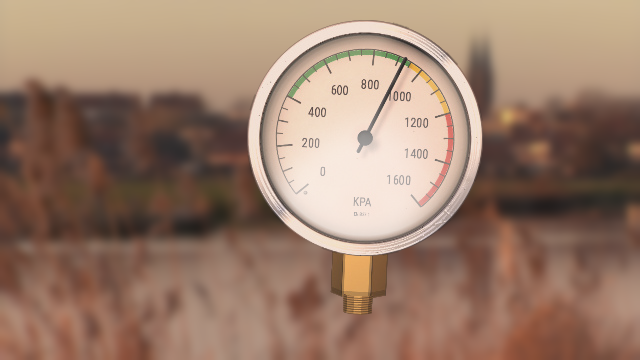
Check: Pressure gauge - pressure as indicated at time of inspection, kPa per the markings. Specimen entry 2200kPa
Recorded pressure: 925kPa
